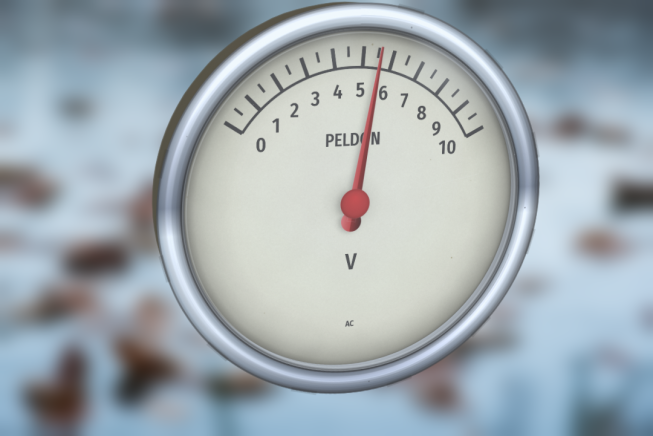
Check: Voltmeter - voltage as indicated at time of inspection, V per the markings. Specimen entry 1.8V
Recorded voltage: 5.5V
